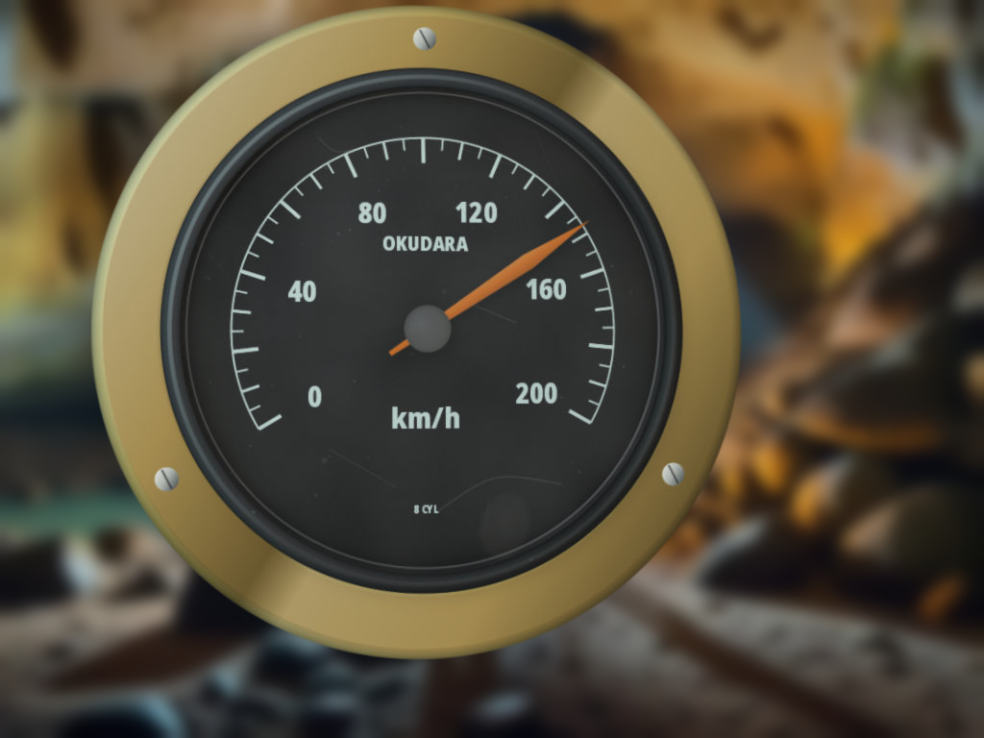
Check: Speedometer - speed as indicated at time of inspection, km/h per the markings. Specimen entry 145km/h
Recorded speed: 147.5km/h
